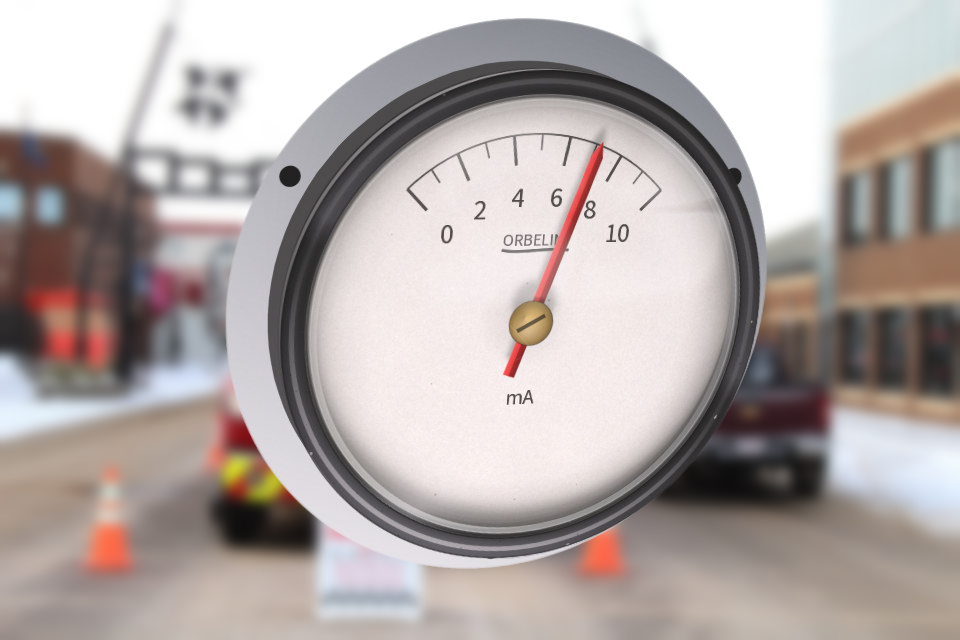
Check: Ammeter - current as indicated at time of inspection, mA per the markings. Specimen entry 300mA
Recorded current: 7mA
